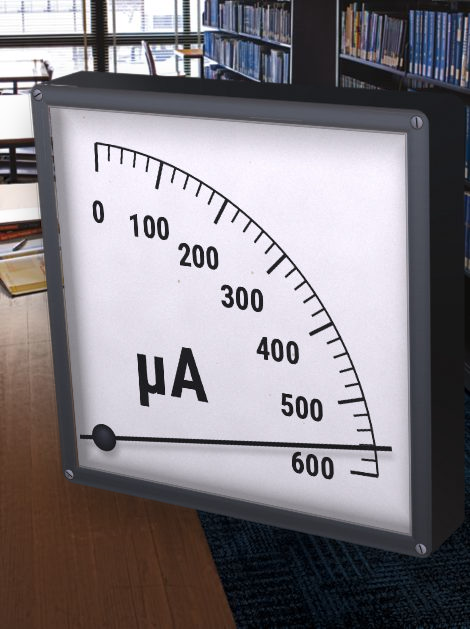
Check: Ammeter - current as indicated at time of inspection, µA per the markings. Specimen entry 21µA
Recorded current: 560µA
